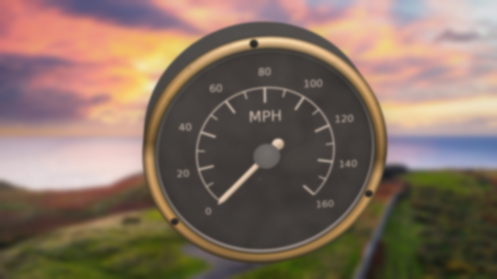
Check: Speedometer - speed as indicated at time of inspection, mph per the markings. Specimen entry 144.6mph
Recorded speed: 0mph
